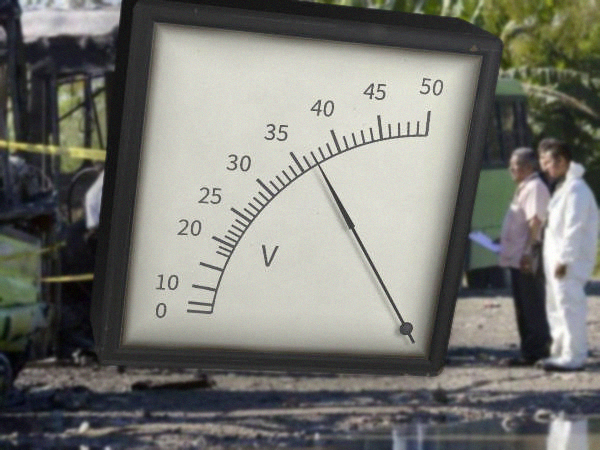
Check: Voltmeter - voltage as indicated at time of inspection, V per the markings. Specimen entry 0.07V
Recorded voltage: 37V
